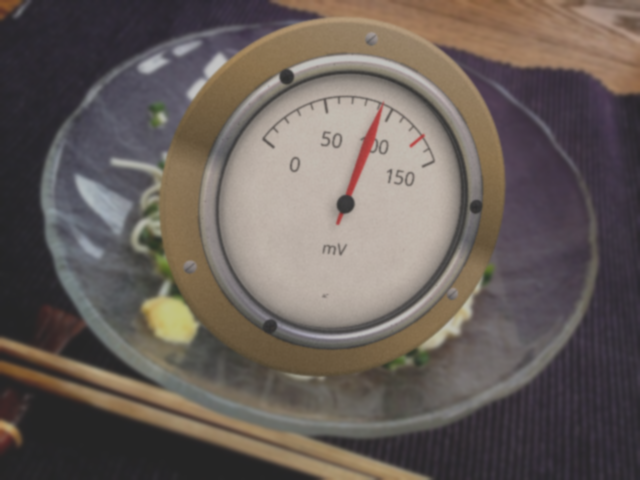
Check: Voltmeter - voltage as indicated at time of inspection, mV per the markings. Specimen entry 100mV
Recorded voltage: 90mV
